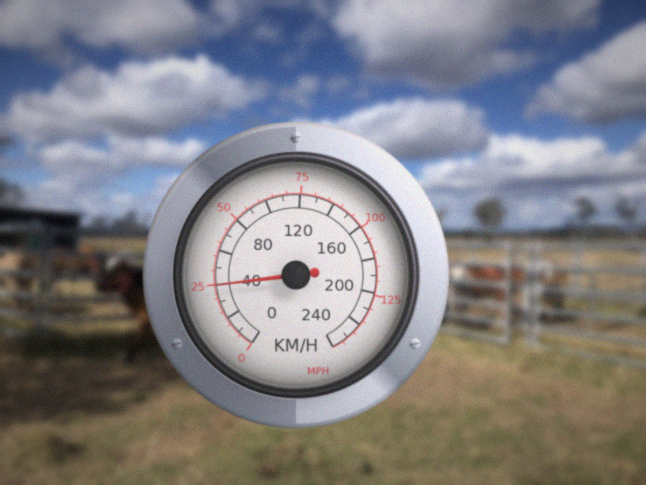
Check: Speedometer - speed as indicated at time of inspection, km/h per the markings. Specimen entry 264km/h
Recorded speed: 40km/h
